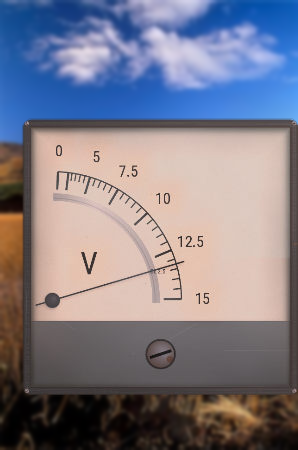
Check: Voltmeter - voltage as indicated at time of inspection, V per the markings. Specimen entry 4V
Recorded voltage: 13.25V
